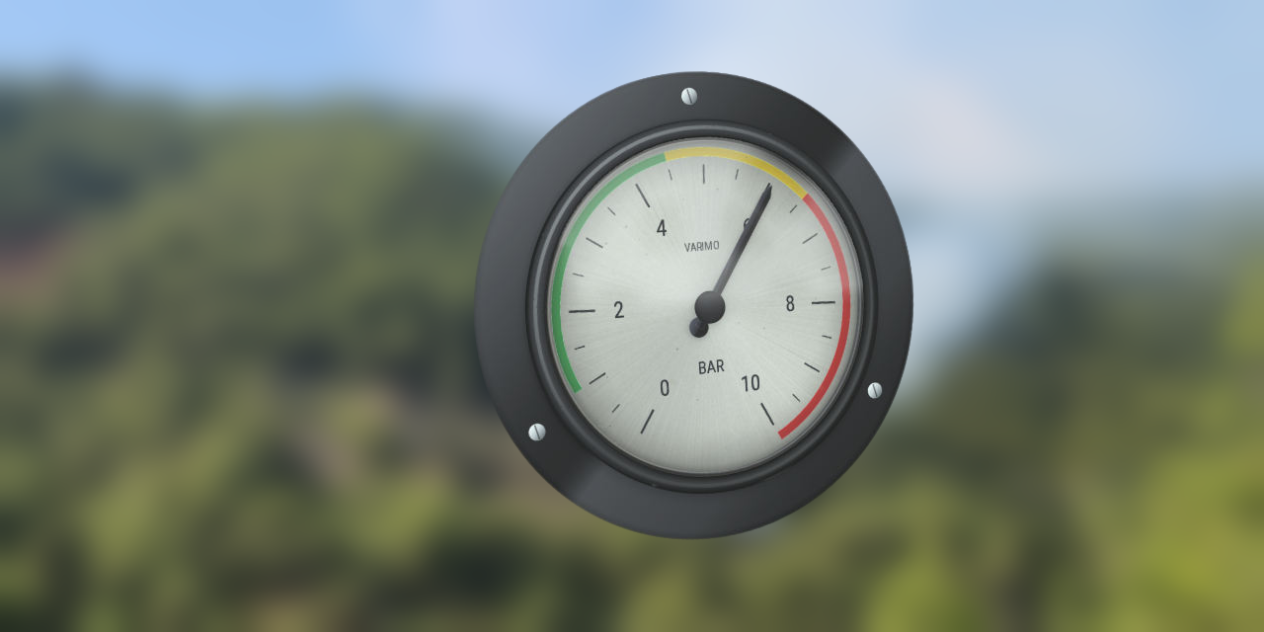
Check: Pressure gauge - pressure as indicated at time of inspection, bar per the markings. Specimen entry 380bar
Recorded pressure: 6bar
